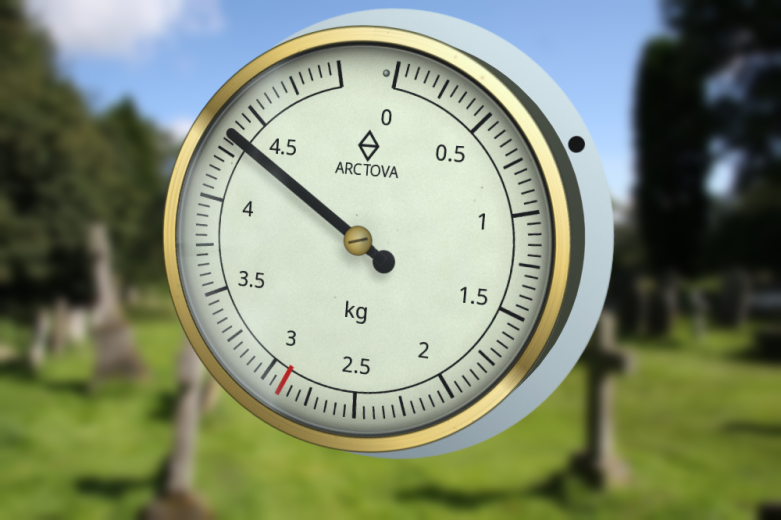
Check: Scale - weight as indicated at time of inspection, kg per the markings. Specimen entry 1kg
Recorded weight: 4.35kg
